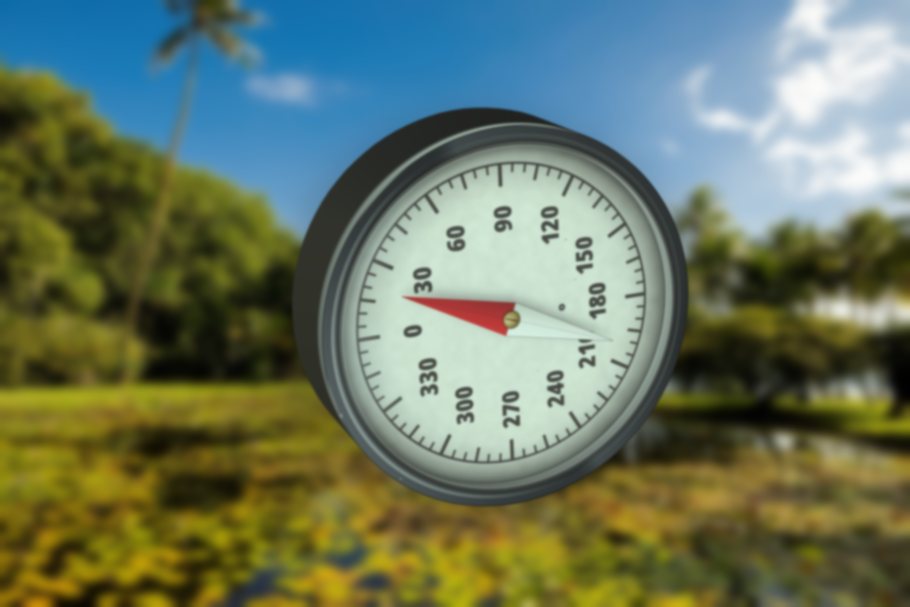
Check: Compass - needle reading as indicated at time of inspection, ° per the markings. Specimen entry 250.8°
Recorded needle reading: 20°
